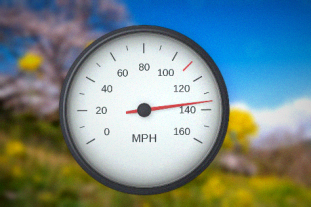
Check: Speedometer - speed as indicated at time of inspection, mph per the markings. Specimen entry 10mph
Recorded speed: 135mph
